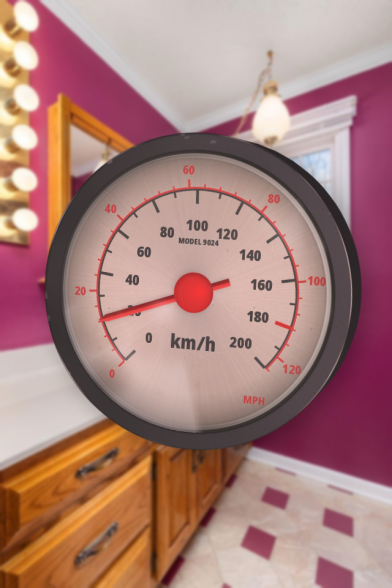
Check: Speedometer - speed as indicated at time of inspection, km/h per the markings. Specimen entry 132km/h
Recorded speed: 20km/h
